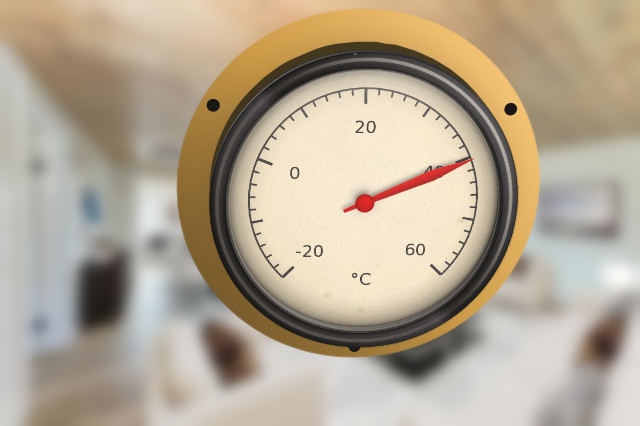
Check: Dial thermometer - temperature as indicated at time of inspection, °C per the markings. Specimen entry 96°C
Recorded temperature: 40°C
